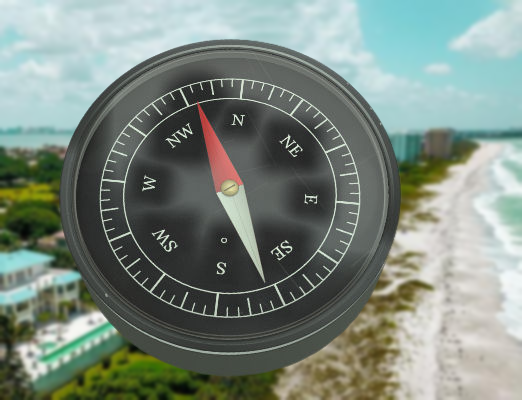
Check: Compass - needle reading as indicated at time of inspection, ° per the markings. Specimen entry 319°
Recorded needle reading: 335°
